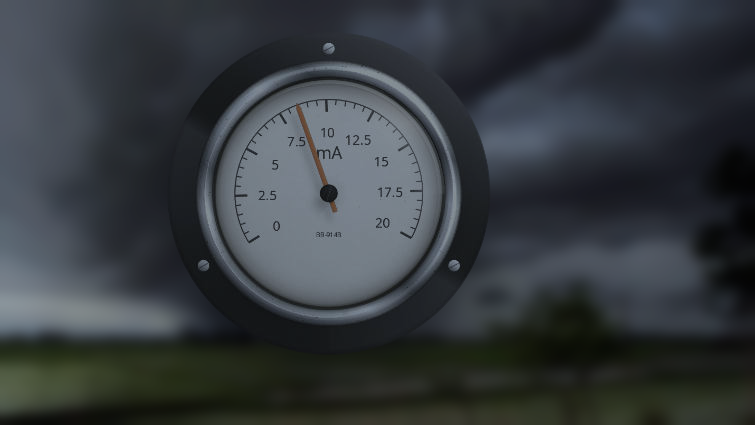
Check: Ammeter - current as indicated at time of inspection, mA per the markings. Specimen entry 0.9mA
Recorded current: 8.5mA
